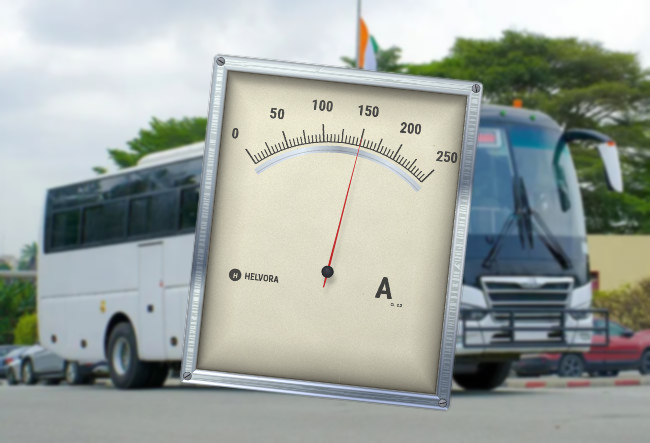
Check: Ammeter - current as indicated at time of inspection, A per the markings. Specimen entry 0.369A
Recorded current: 150A
